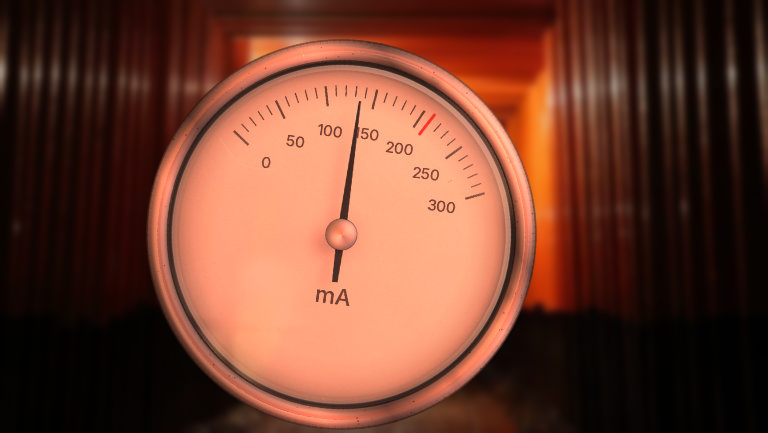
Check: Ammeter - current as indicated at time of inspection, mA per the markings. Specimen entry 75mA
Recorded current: 135mA
